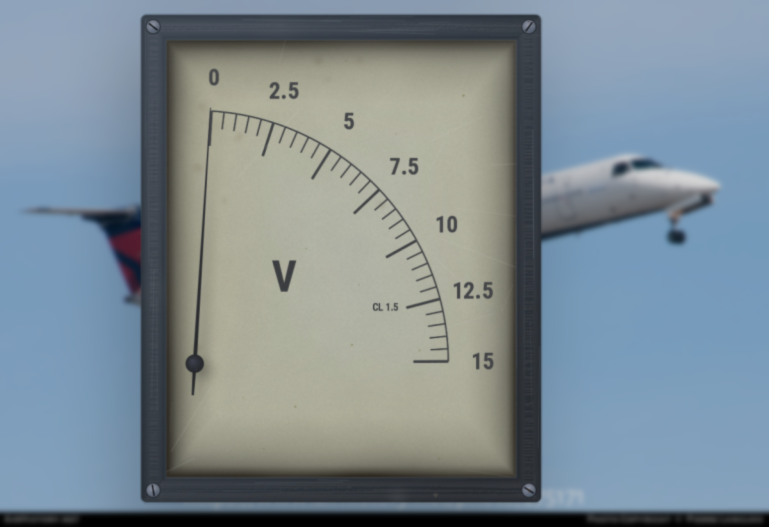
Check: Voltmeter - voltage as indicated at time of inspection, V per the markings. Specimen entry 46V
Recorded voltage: 0V
